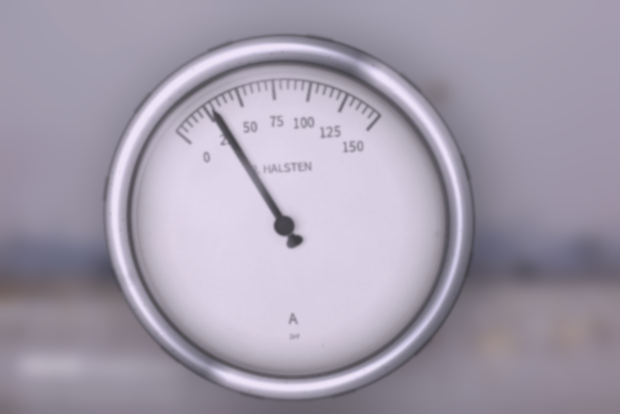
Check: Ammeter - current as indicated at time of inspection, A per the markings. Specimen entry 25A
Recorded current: 30A
